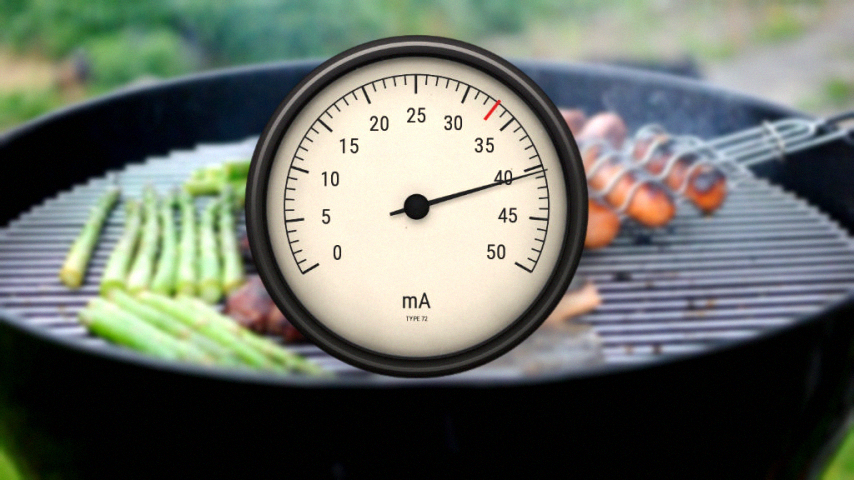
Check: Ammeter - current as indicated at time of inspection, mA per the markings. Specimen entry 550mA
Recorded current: 40.5mA
